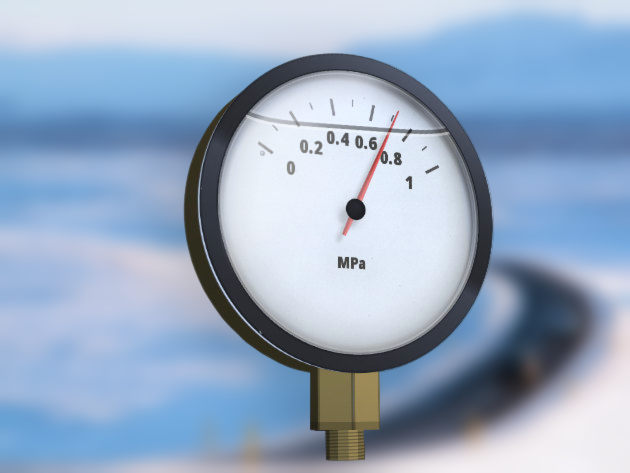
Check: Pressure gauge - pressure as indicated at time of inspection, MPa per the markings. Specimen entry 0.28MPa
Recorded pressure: 0.7MPa
